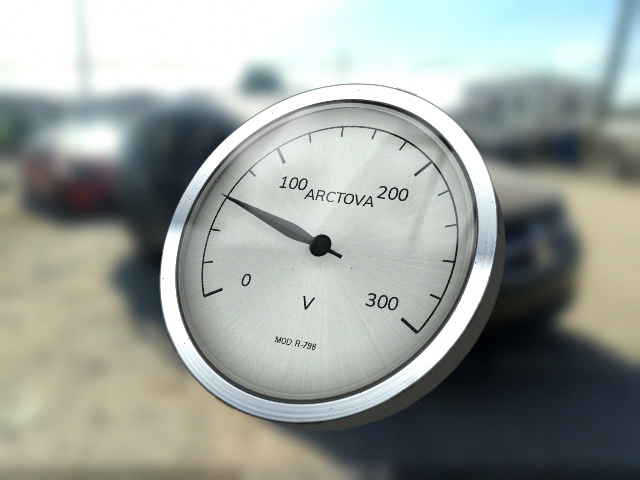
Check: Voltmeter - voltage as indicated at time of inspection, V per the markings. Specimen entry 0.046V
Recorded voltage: 60V
